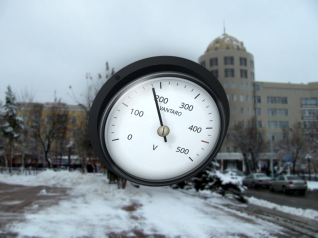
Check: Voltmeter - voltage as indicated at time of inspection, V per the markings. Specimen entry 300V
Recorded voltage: 180V
